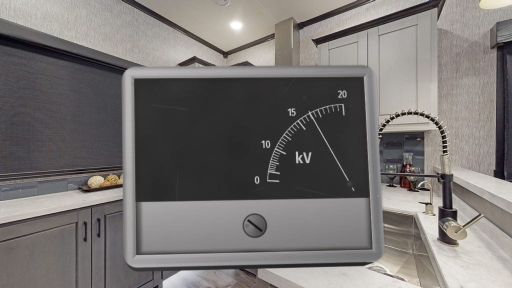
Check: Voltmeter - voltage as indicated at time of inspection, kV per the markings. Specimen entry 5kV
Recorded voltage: 16.5kV
